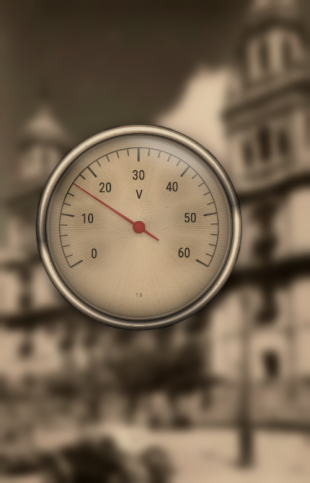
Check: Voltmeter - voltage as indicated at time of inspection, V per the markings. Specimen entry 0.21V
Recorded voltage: 16V
